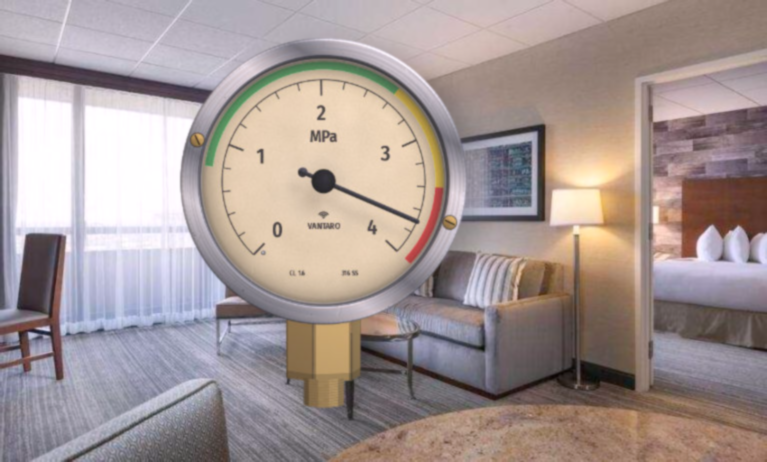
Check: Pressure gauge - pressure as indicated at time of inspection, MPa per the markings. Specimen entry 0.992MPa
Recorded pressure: 3.7MPa
